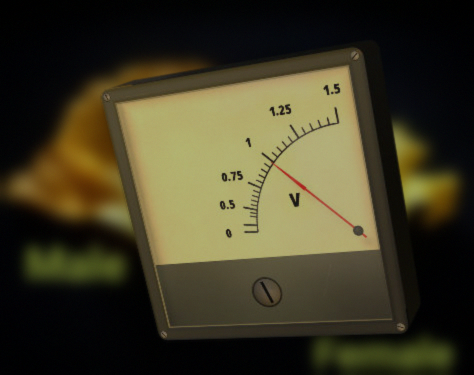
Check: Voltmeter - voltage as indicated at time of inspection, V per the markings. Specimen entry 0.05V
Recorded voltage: 1V
